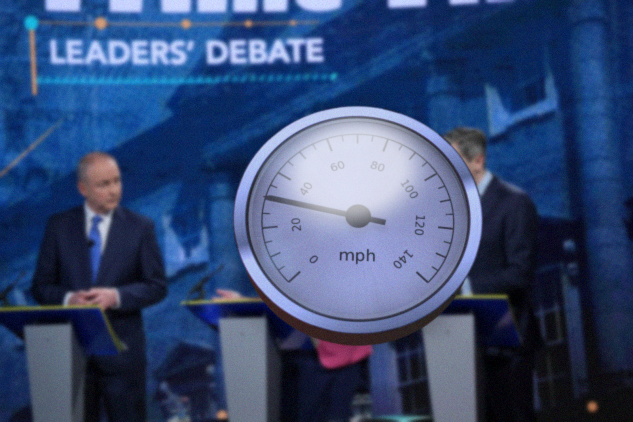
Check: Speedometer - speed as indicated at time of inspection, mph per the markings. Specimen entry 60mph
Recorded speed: 30mph
